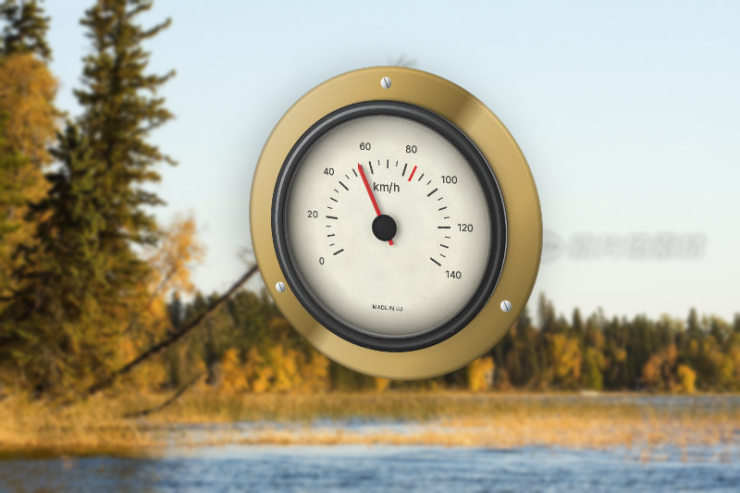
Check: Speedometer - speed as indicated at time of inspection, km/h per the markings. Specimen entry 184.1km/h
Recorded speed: 55km/h
